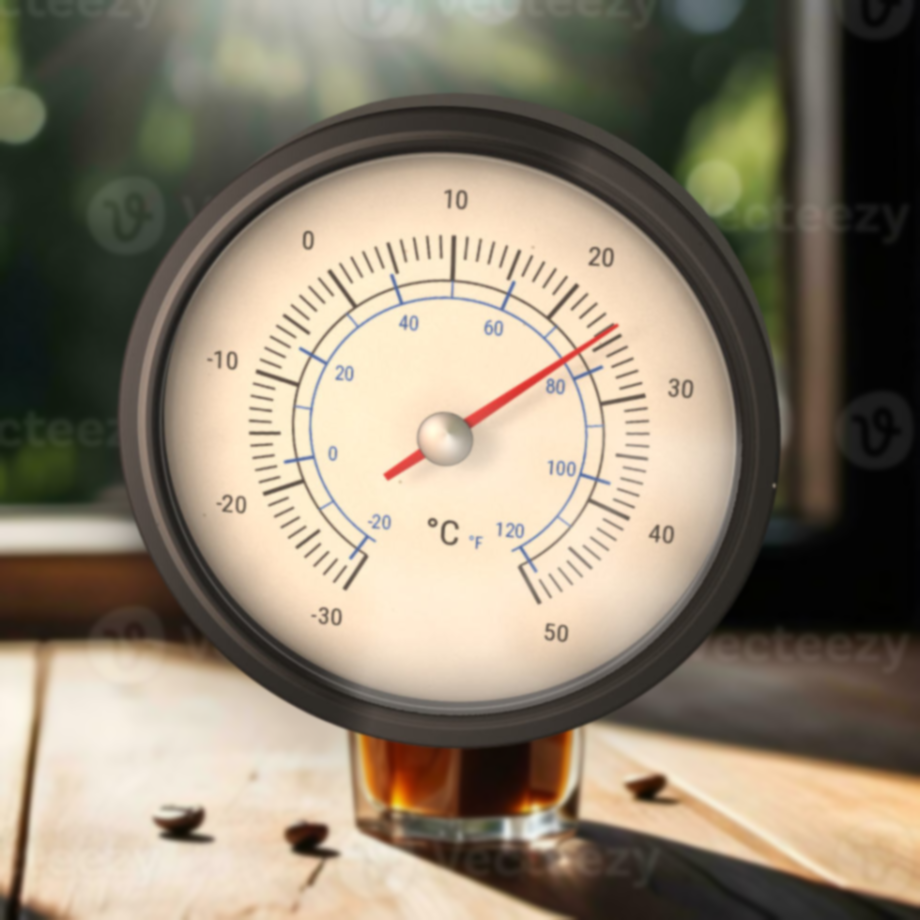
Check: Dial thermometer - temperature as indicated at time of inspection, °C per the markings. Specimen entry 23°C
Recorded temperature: 24°C
